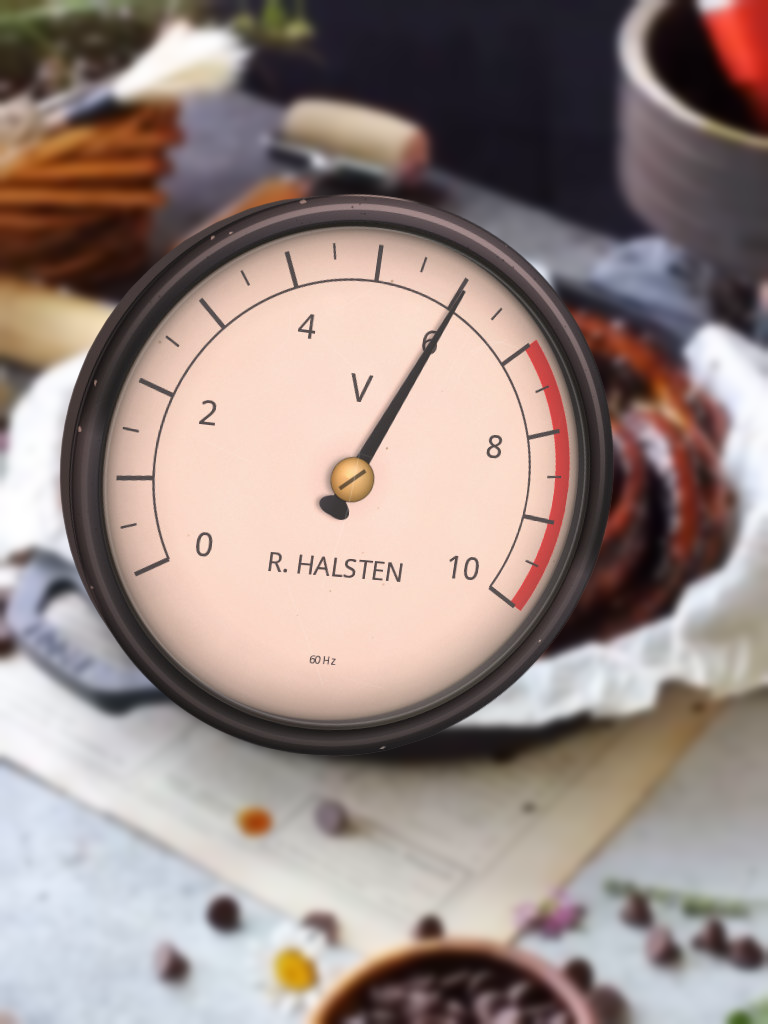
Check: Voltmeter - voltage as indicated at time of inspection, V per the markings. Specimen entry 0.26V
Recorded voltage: 6V
